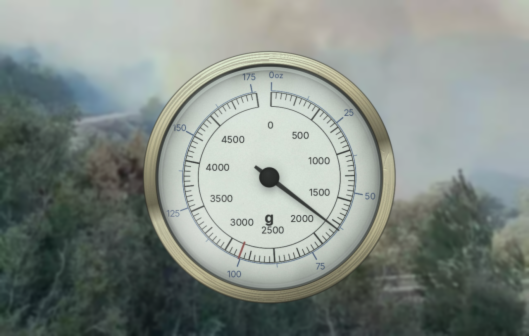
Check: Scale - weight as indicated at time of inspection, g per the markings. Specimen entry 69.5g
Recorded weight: 1800g
